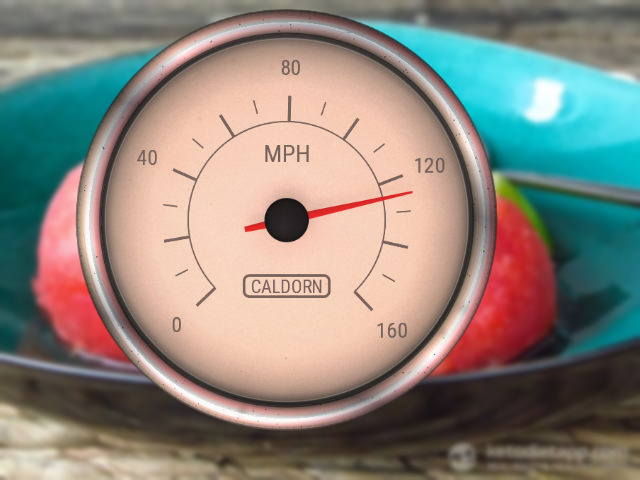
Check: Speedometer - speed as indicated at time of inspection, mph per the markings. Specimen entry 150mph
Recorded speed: 125mph
